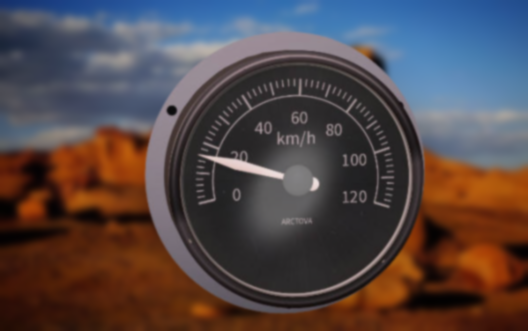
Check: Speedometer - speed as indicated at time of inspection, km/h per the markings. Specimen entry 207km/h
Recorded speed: 16km/h
